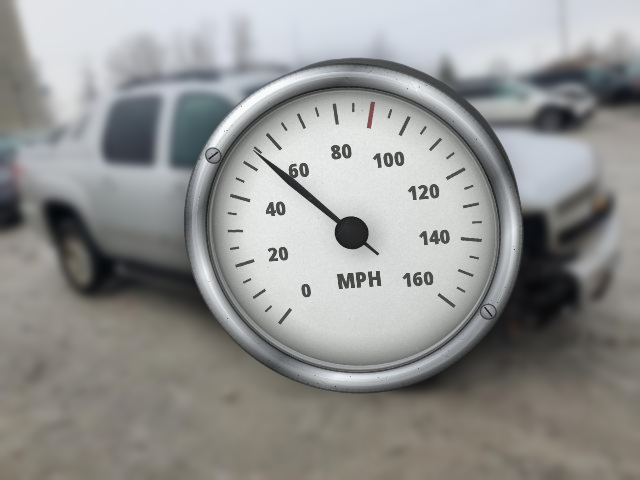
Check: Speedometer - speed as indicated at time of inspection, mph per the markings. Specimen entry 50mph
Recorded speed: 55mph
